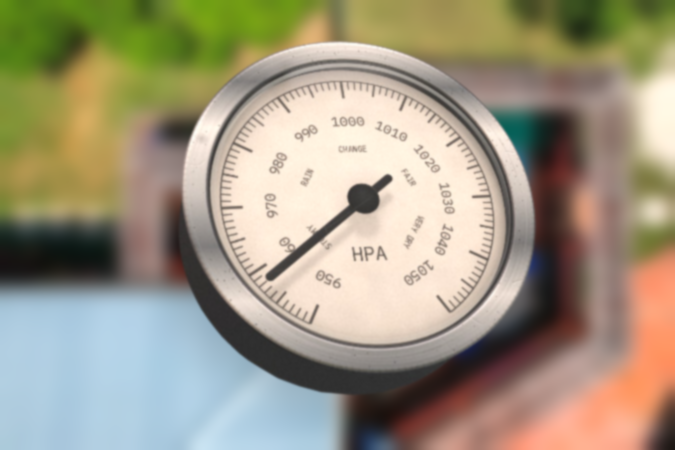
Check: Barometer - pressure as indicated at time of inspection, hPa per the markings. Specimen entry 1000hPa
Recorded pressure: 958hPa
